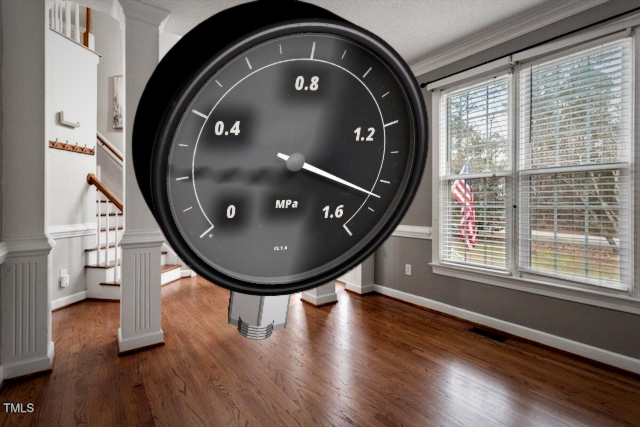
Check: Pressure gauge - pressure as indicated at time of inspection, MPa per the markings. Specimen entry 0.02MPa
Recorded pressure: 1.45MPa
